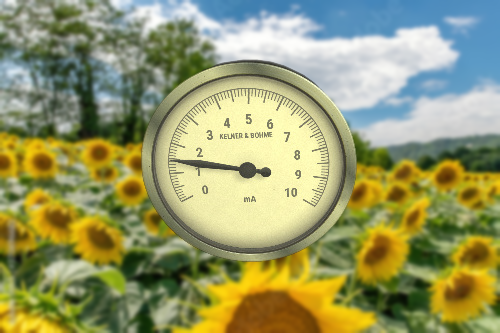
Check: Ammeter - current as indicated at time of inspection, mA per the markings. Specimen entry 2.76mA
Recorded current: 1.5mA
